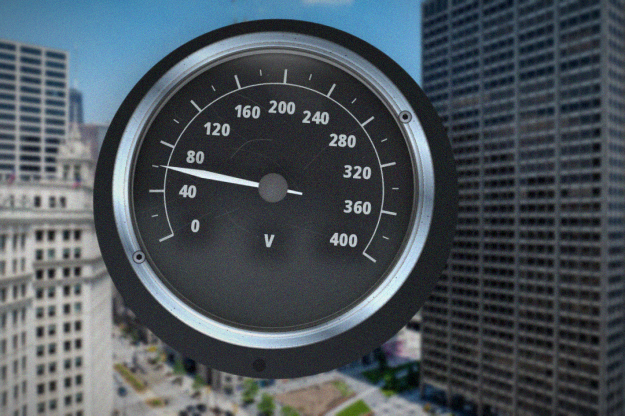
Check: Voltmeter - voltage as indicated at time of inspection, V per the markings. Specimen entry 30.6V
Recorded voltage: 60V
